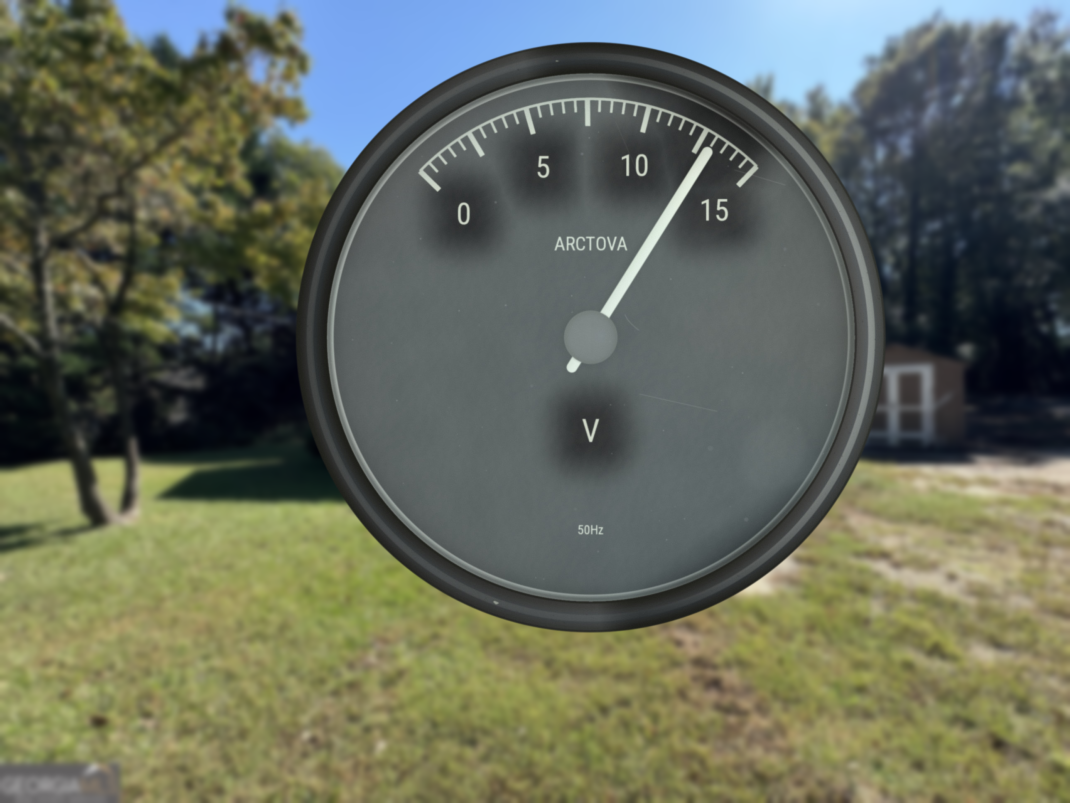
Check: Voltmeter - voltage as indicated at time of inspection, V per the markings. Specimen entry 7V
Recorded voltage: 13V
